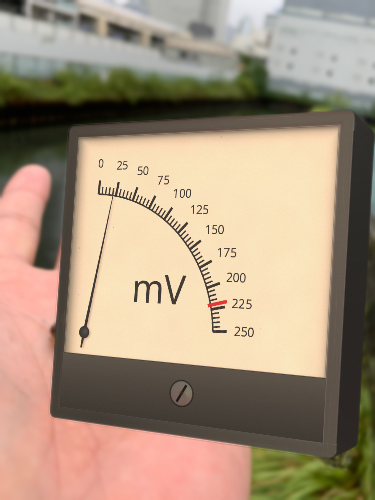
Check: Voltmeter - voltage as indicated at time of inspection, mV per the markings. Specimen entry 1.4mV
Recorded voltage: 25mV
